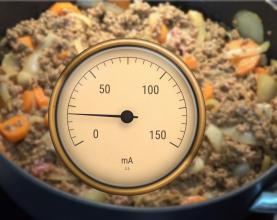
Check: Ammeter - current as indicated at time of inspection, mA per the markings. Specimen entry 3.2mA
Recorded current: 20mA
